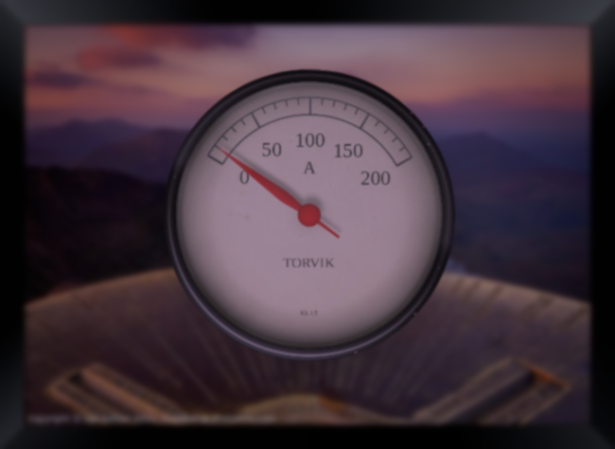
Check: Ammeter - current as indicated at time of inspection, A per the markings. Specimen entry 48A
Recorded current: 10A
